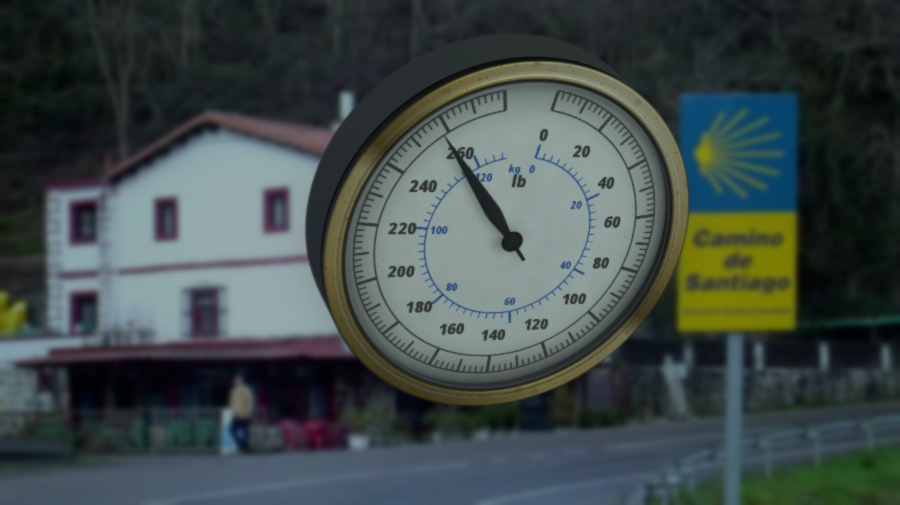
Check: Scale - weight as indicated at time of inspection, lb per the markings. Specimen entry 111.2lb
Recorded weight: 258lb
